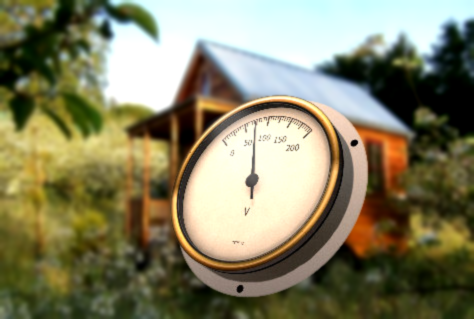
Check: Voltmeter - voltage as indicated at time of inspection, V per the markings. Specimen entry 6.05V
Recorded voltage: 75V
